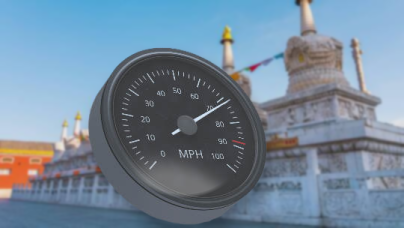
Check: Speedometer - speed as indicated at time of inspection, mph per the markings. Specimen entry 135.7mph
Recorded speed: 72mph
